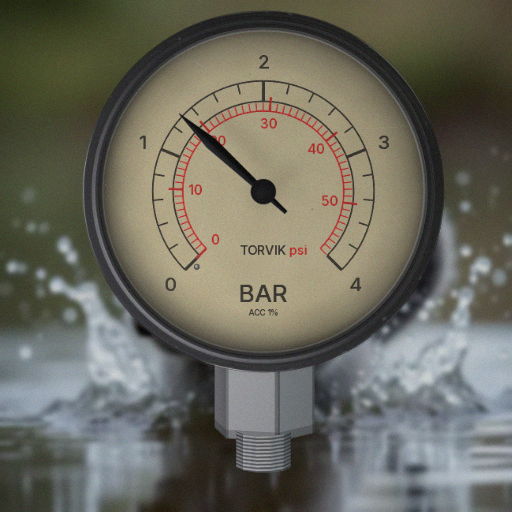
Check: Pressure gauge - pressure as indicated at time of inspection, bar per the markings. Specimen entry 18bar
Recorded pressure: 1.3bar
